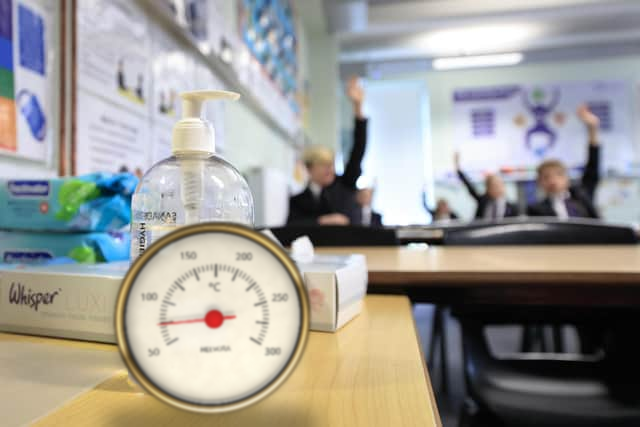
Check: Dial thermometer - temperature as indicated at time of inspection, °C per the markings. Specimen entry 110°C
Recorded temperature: 75°C
